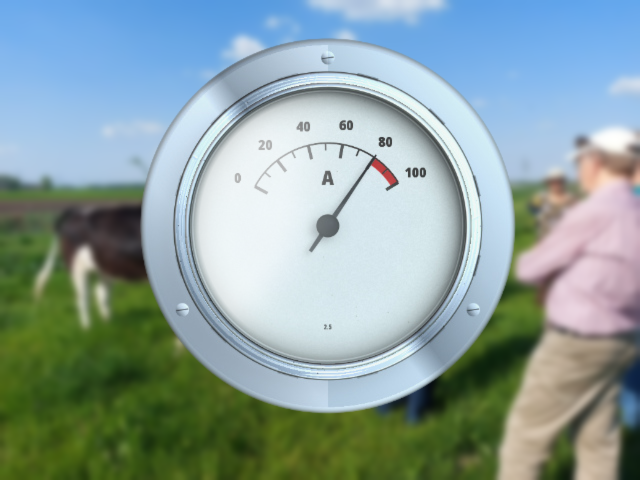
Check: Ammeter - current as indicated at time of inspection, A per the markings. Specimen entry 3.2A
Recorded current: 80A
